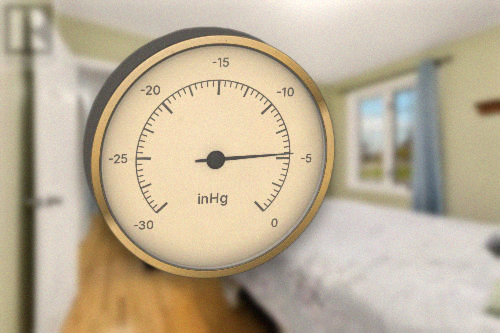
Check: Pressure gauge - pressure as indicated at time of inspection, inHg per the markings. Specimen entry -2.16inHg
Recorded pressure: -5.5inHg
